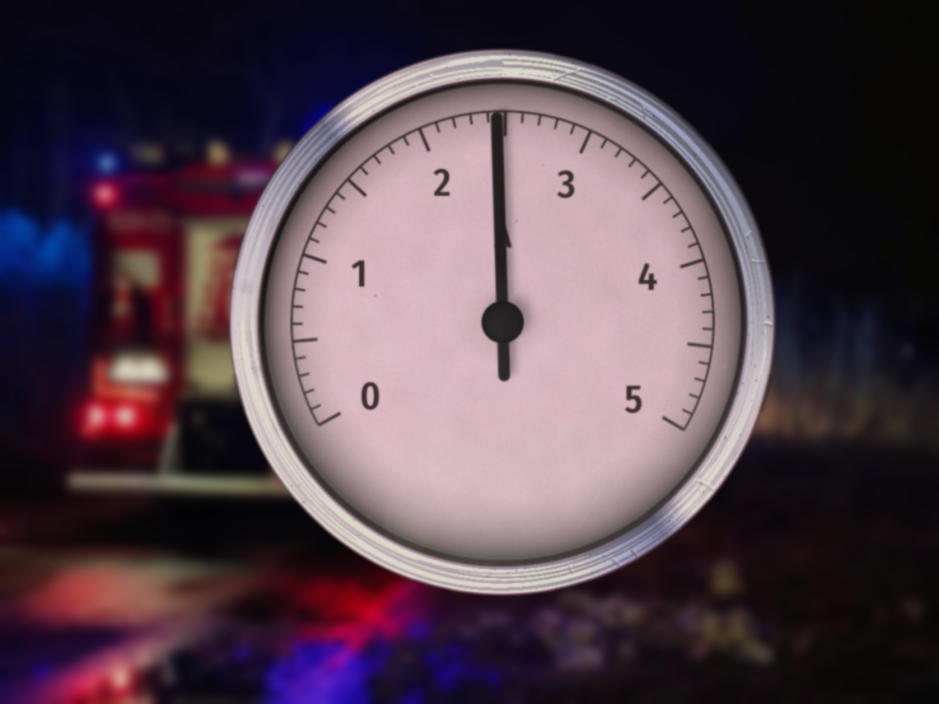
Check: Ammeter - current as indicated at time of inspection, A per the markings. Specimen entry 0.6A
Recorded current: 2.45A
